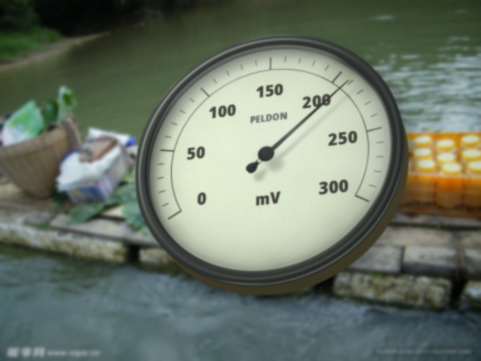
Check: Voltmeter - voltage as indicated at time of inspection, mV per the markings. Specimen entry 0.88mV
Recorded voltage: 210mV
